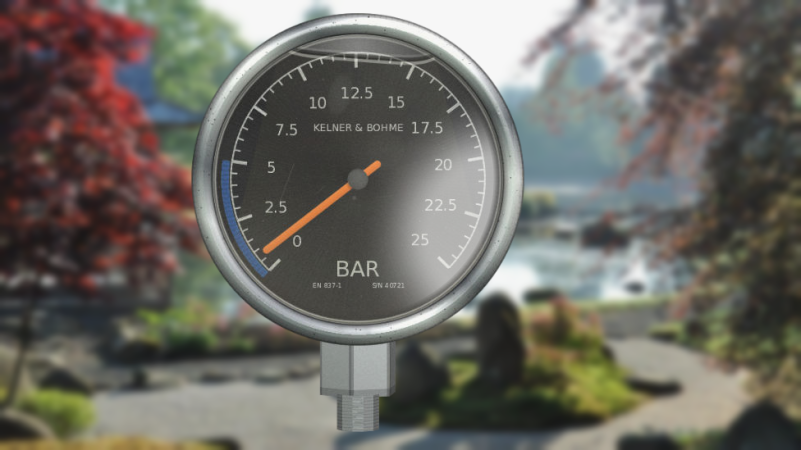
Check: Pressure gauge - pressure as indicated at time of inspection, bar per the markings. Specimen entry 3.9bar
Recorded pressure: 0.75bar
